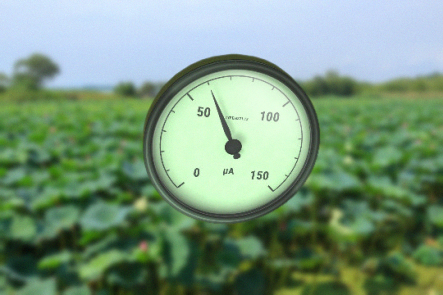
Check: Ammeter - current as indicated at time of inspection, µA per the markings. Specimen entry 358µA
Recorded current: 60µA
